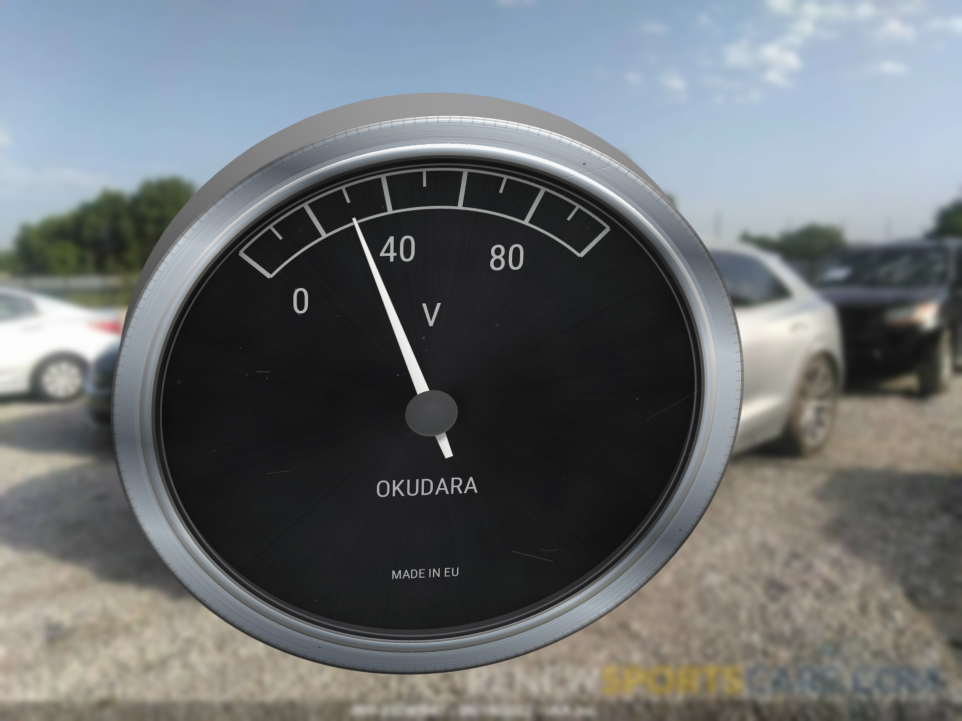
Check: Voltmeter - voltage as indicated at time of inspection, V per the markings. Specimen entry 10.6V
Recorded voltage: 30V
